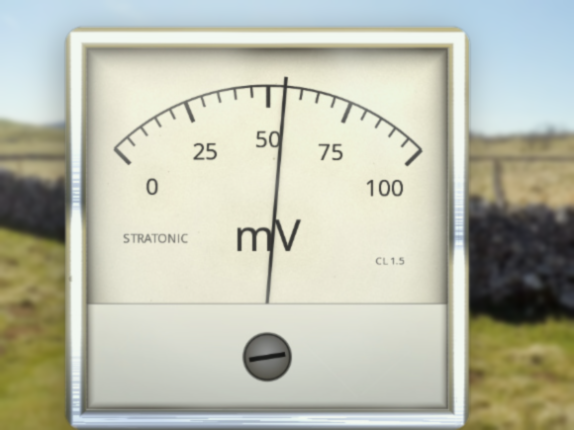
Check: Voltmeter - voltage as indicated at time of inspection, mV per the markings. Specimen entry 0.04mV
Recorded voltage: 55mV
